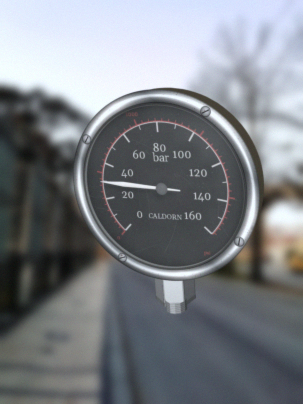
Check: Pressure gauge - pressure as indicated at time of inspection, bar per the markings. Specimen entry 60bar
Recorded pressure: 30bar
